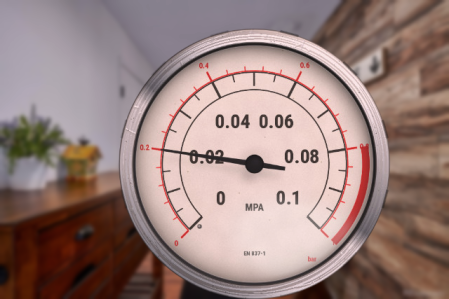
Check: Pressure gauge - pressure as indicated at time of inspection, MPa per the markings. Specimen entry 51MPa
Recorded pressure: 0.02MPa
